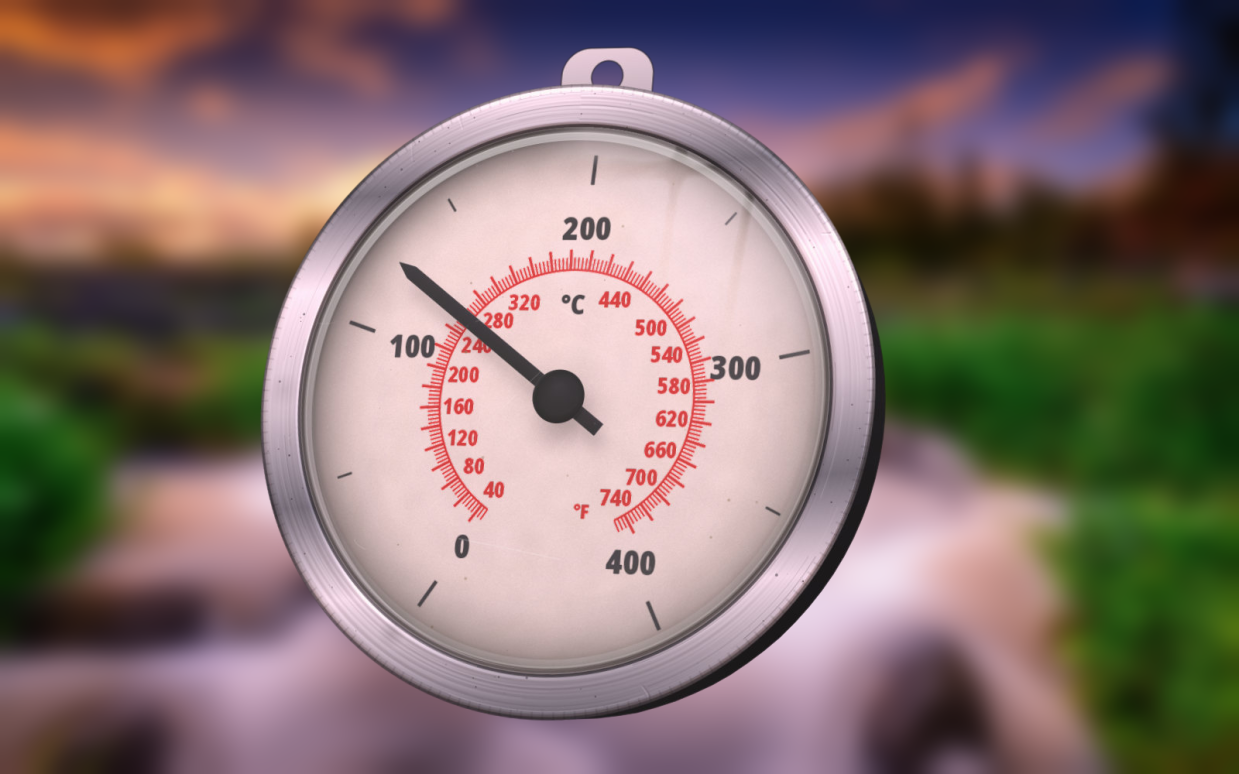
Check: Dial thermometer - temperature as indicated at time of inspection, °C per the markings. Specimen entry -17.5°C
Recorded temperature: 125°C
